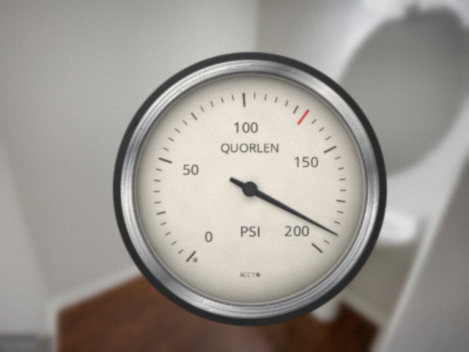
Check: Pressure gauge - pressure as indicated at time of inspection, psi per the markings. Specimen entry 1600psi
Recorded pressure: 190psi
